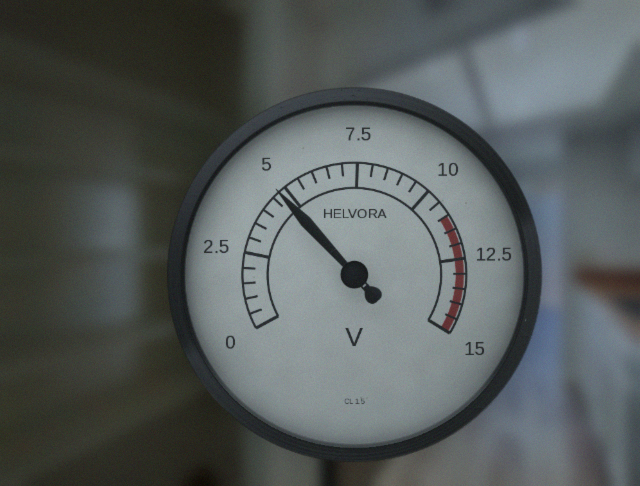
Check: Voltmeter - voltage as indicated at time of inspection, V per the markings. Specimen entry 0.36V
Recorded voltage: 4.75V
